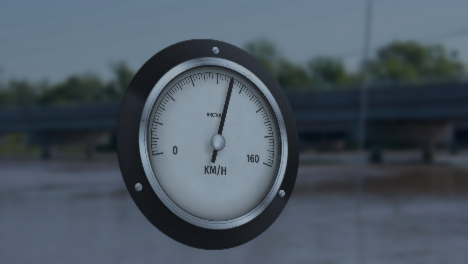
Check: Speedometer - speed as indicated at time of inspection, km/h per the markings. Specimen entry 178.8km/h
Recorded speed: 90km/h
